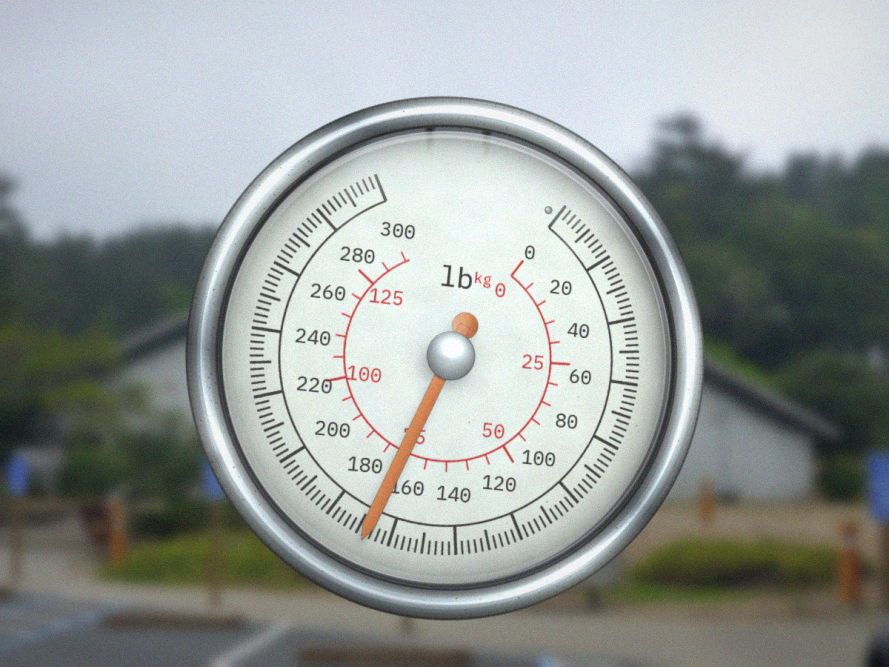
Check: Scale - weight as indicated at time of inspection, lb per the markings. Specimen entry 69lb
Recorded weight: 168lb
